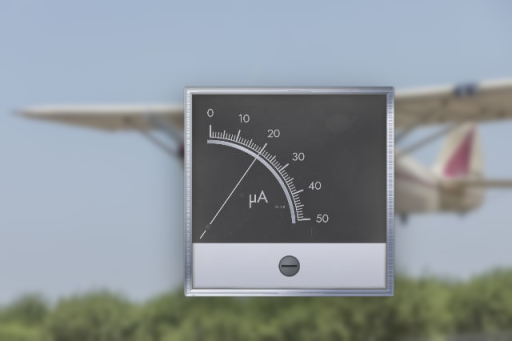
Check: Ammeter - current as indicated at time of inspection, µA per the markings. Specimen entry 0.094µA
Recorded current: 20µA
